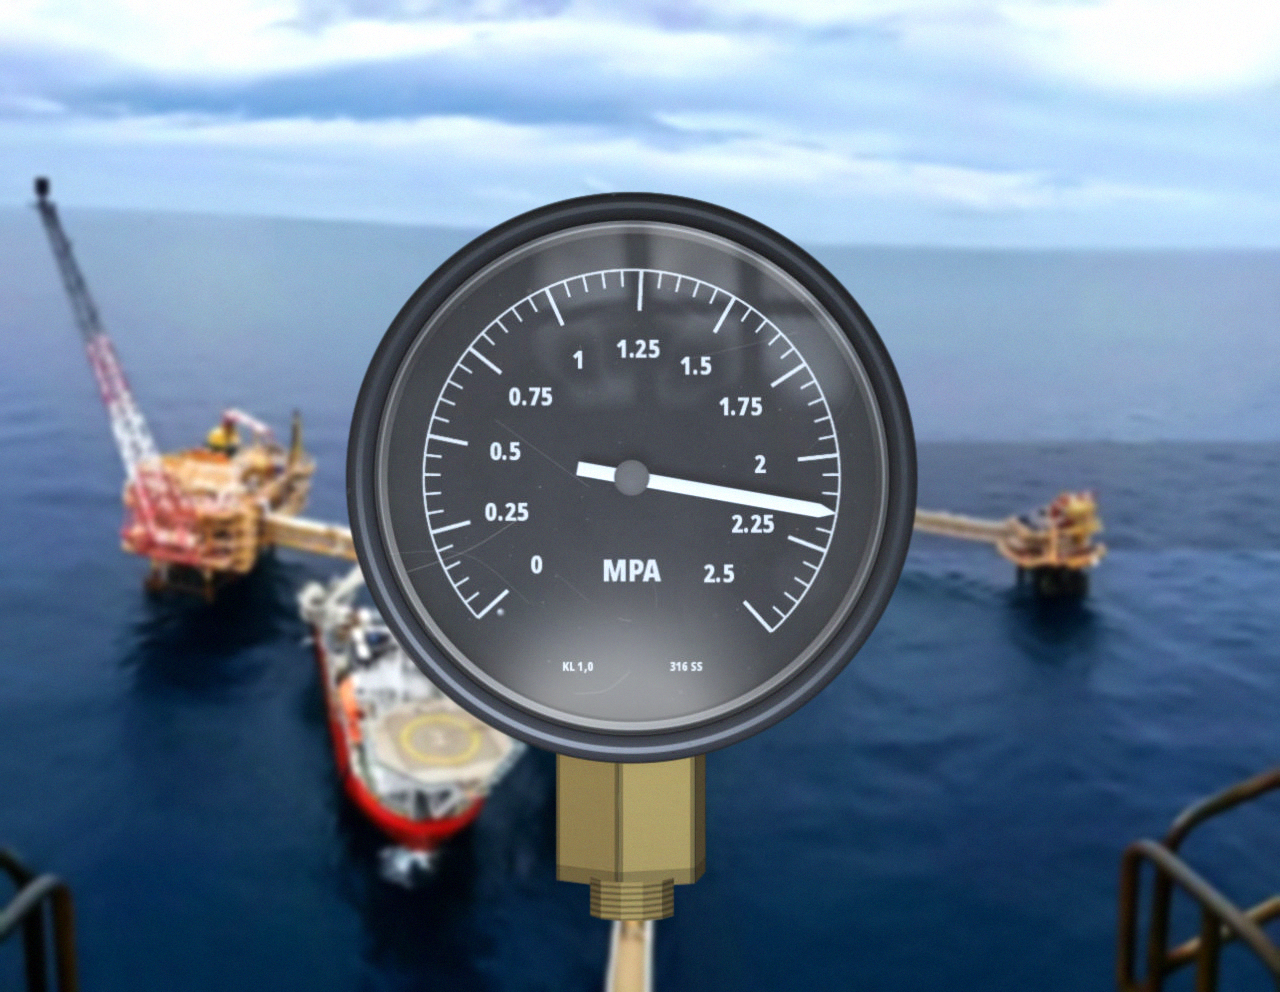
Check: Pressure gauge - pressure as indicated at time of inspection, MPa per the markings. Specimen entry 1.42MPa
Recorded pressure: 2.15MPa
